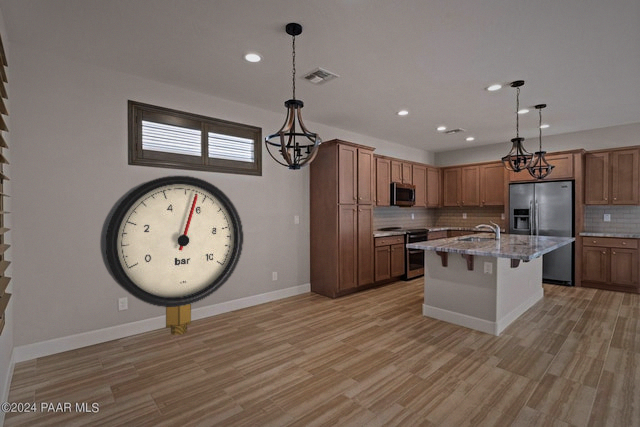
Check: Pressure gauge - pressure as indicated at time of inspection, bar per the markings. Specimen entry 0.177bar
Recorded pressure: 5.5bar
